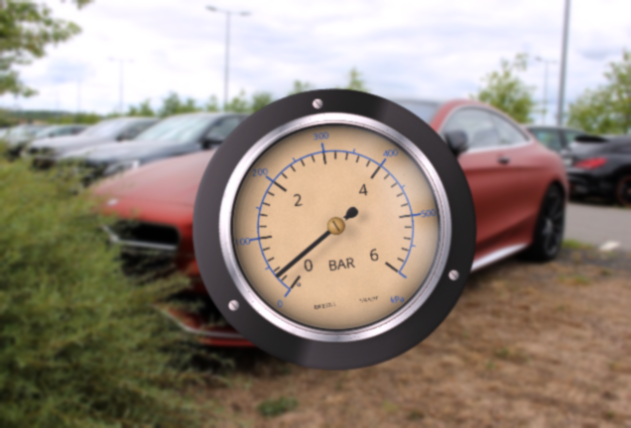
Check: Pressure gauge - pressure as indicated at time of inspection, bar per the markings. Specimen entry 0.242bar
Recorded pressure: 0.3bar
